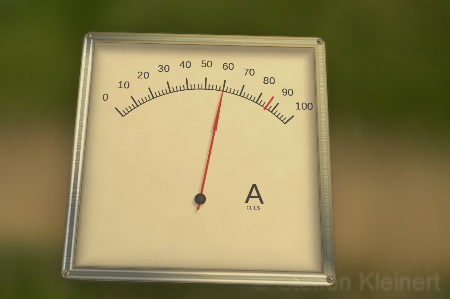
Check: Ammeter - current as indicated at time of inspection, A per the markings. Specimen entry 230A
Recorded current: 60A
